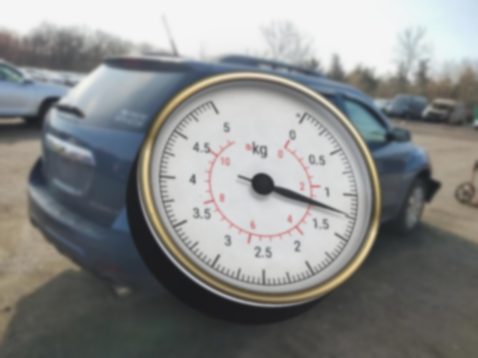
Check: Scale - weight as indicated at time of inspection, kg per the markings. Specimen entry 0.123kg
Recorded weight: 1.25kg
